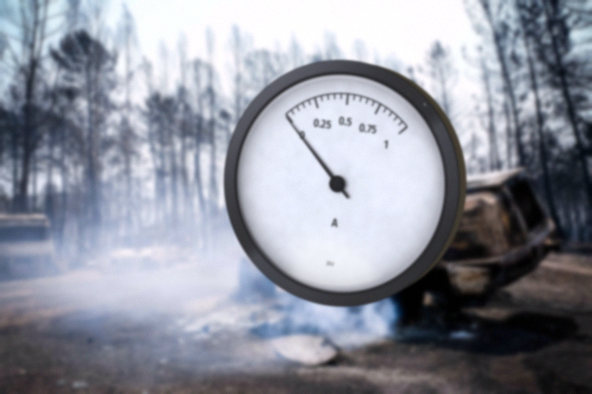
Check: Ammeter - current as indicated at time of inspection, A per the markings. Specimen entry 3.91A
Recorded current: 0A
